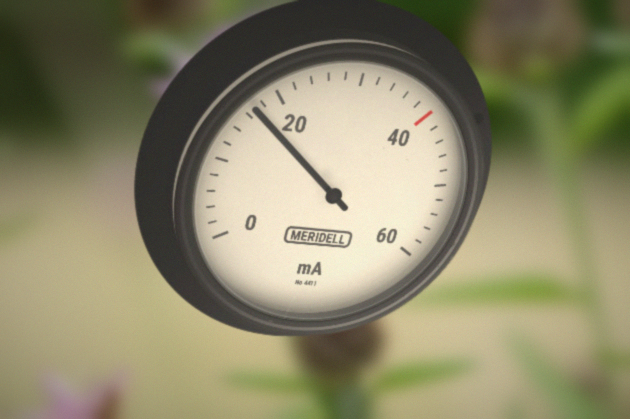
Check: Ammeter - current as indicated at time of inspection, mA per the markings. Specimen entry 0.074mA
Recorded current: 17mA
